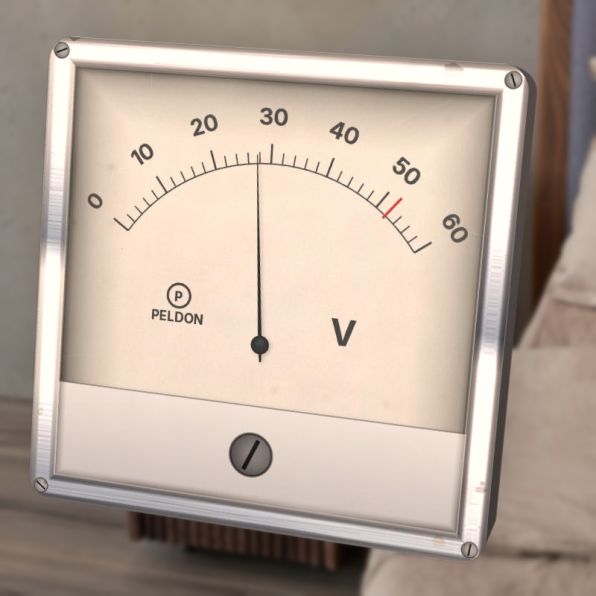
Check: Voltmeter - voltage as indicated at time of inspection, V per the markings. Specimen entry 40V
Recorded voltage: 28V
